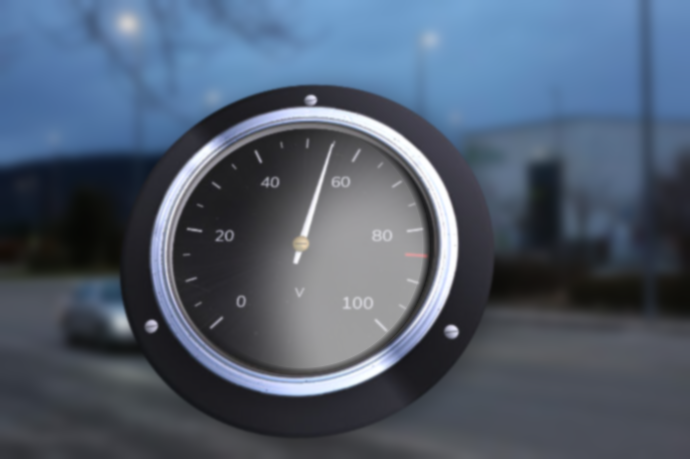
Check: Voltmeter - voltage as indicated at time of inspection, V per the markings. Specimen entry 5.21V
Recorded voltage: 55V
